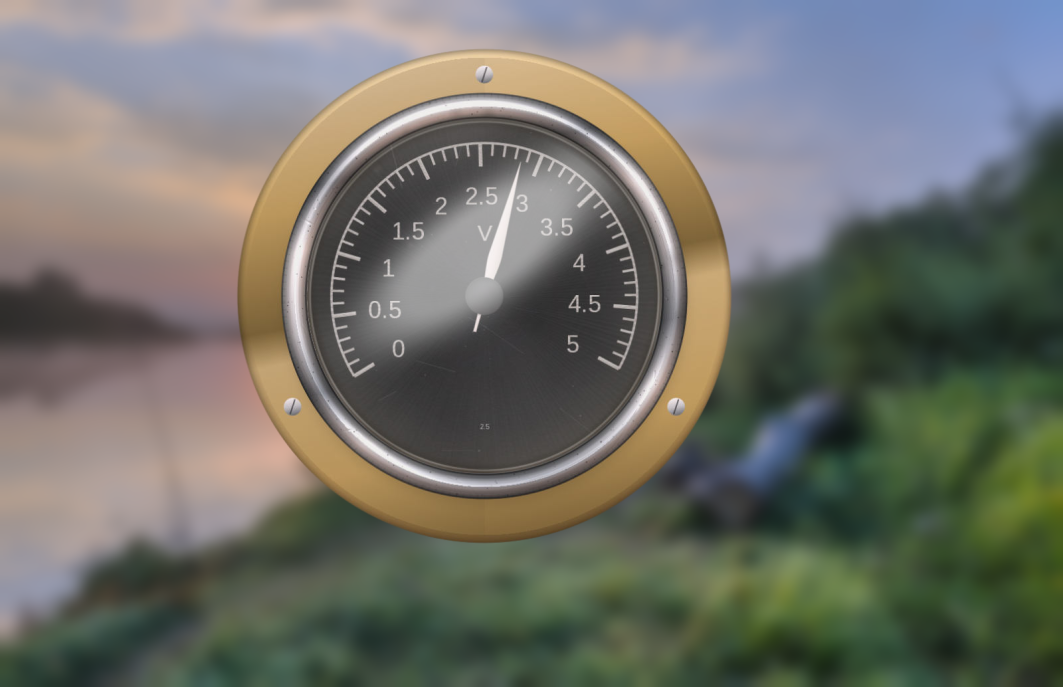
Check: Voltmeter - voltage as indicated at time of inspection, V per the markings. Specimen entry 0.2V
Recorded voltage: 2.85V
